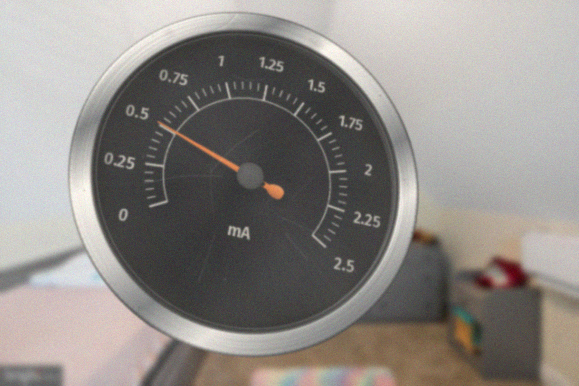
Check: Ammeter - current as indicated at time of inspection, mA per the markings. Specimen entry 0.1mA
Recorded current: 0.5mA
